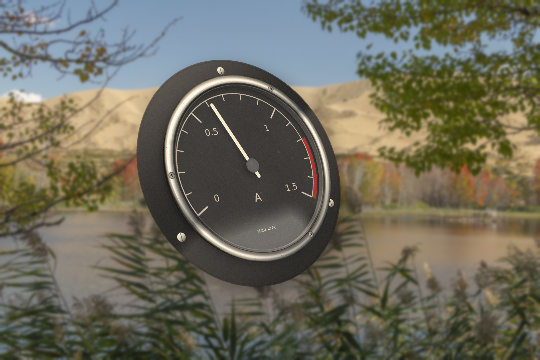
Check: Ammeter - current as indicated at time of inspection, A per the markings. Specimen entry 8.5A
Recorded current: 0.6A
